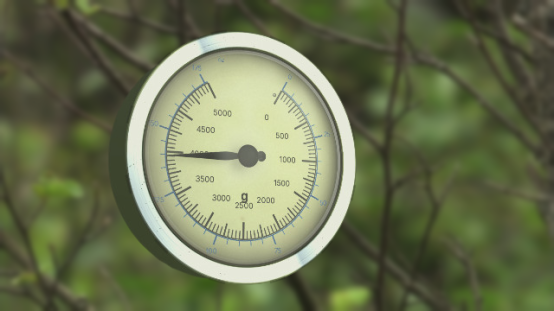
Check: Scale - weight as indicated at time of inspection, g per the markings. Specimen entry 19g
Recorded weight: 3950g
